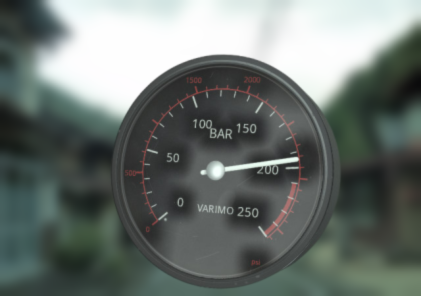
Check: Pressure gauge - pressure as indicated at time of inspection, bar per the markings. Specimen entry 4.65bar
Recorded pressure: 195bar
